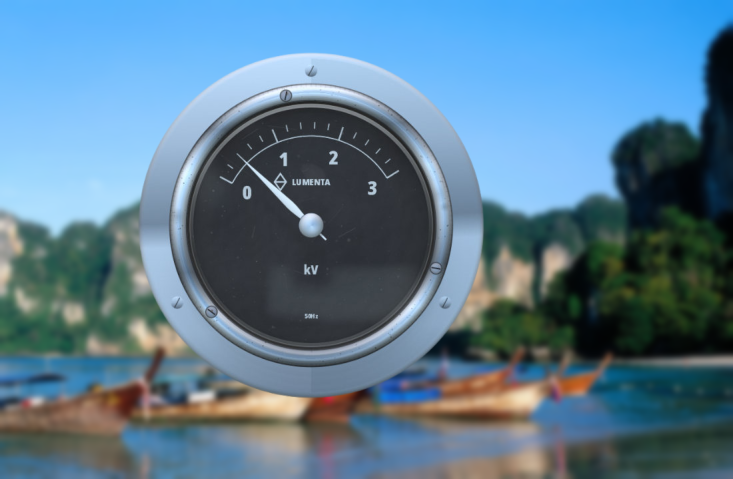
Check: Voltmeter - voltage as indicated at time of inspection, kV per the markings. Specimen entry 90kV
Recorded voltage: 0.4kV
